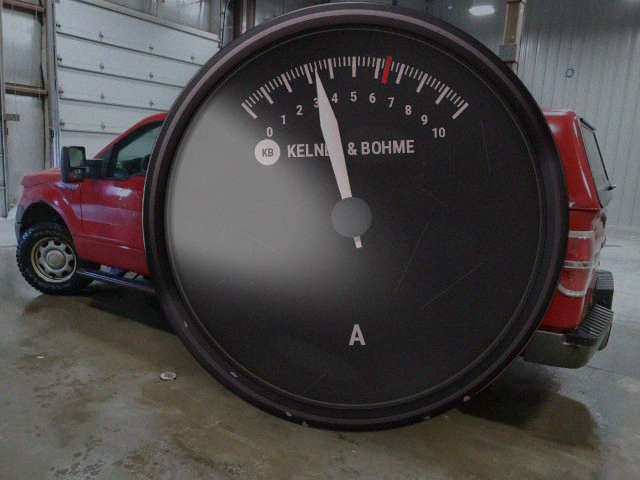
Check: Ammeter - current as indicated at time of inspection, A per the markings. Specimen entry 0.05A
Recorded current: 3.4A
